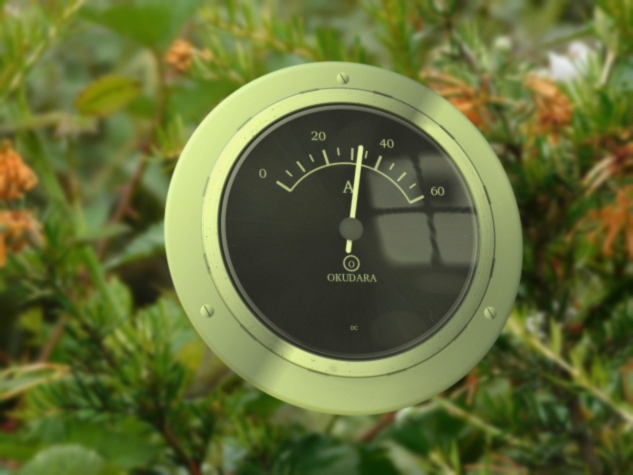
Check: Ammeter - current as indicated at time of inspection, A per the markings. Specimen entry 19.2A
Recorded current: 32.5A
